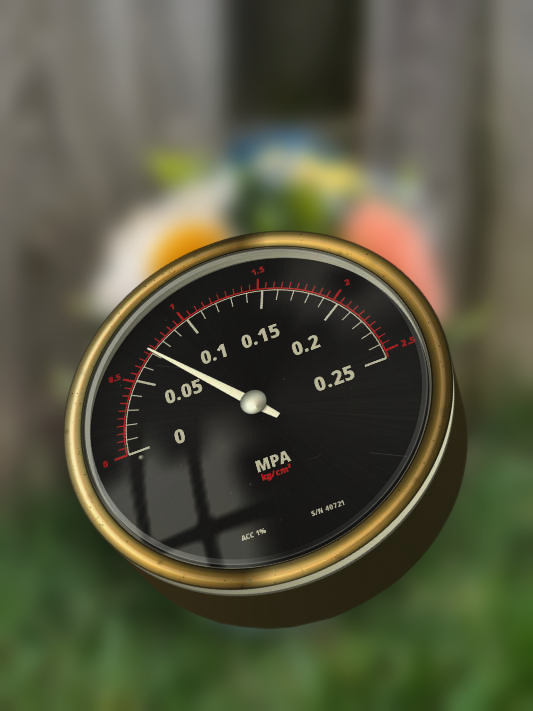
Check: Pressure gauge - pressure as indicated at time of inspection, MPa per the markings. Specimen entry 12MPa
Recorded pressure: 0.07MPa
